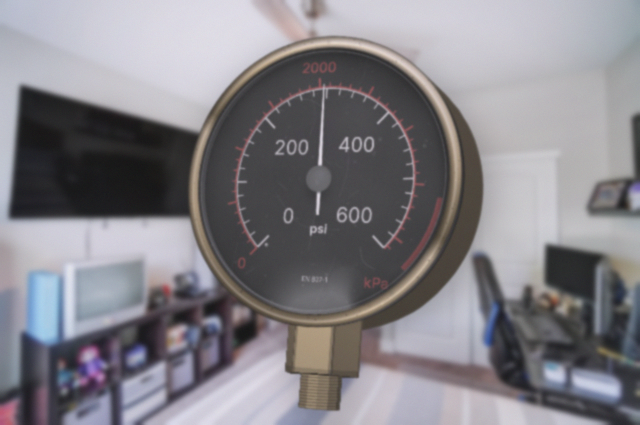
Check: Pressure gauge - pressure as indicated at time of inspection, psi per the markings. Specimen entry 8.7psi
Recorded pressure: 300psi
